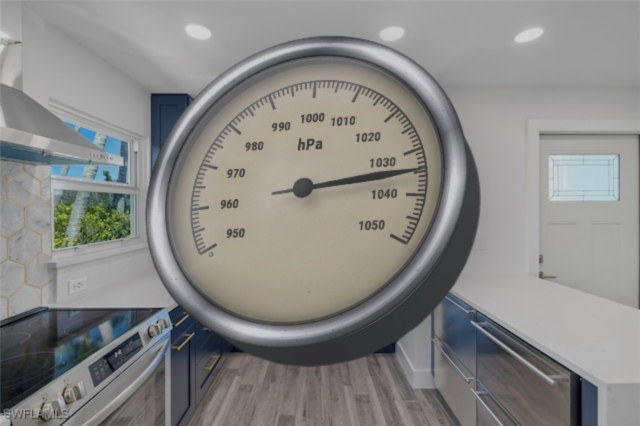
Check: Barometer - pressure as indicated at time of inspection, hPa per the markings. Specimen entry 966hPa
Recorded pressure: 1035hPa
